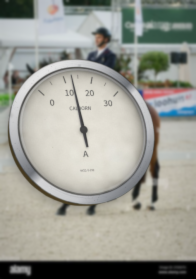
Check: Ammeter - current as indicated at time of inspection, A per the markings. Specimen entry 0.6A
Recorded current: 12.5A
